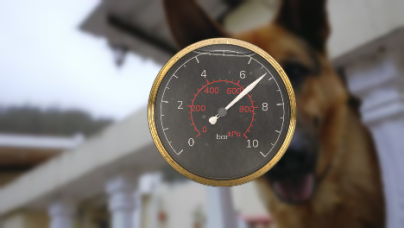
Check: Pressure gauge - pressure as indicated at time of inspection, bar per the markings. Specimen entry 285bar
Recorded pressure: 6.75bar
